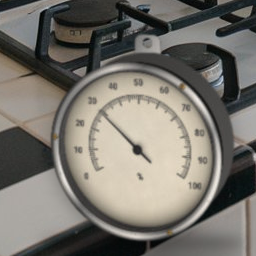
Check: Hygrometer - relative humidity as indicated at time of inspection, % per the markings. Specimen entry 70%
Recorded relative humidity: 30%
